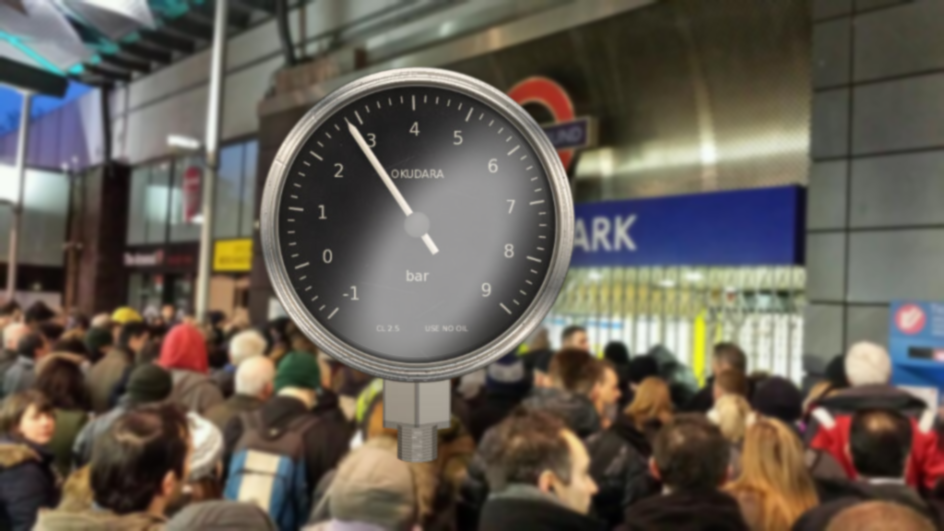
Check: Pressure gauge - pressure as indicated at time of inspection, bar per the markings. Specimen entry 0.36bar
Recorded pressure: 2.8bar
